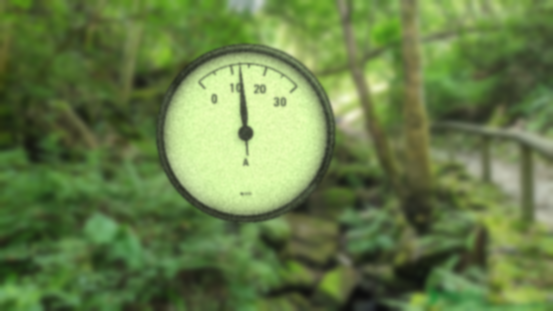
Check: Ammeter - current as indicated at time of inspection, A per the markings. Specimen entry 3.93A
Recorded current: 12.5A
